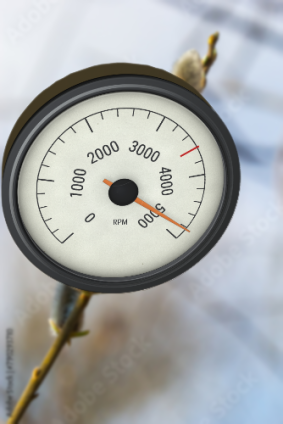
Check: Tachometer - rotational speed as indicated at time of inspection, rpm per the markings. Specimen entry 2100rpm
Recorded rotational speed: 4800rpm
